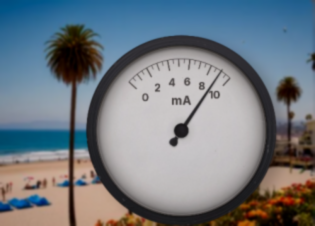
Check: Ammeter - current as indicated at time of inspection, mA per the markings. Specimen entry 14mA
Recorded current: 9mA
